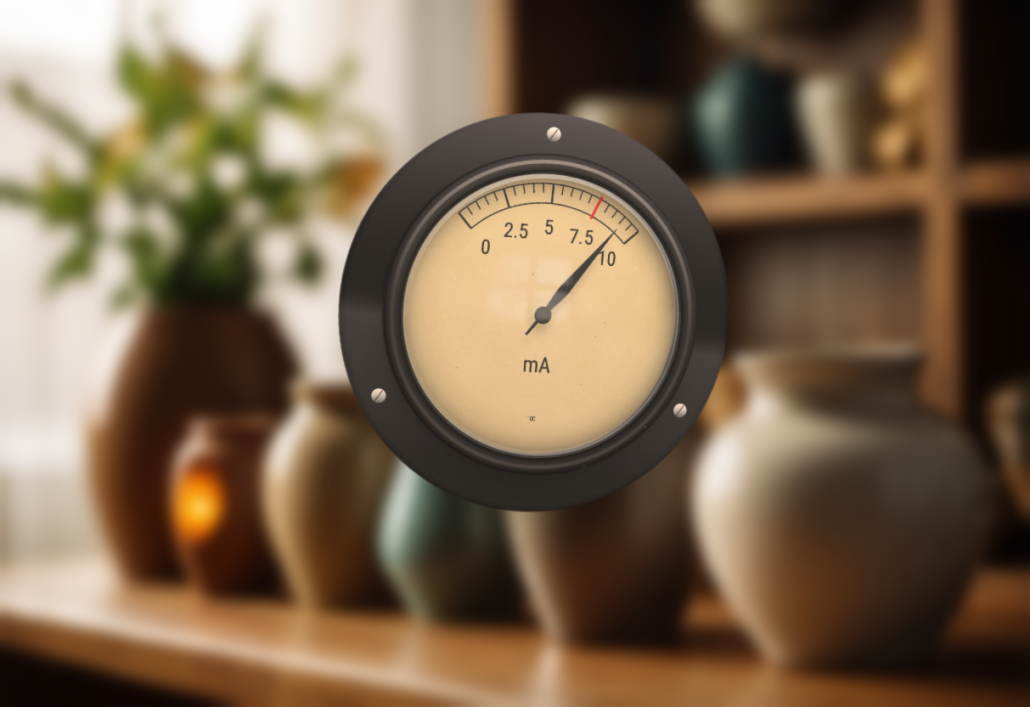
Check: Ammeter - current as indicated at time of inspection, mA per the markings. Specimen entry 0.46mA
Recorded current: 9mA
